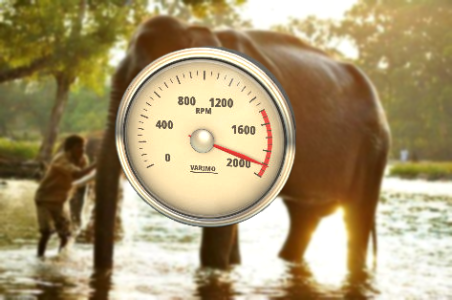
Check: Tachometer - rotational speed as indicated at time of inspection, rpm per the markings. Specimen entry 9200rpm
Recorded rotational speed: 1900rpm
